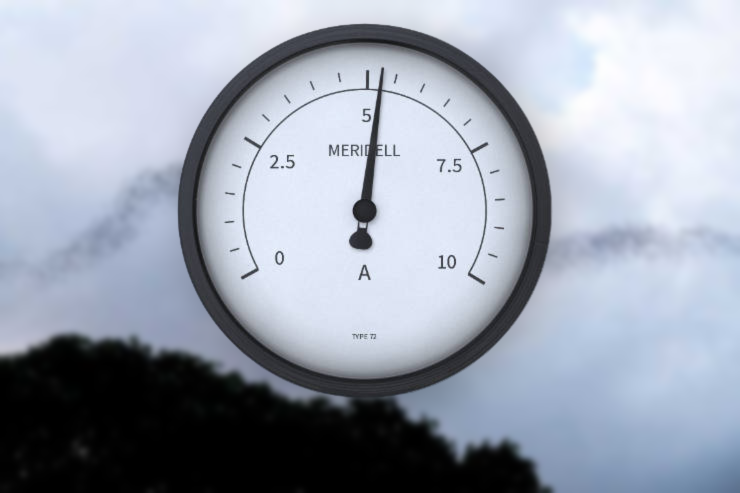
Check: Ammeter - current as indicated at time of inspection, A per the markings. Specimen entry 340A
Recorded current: 5.25A
